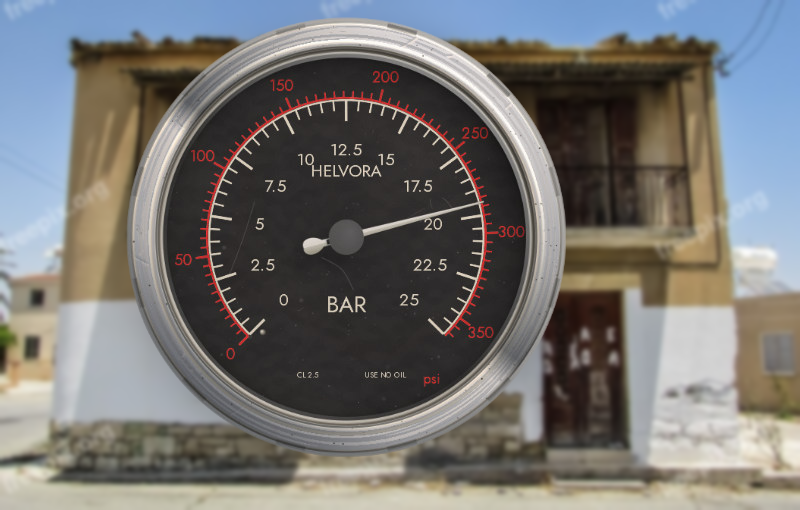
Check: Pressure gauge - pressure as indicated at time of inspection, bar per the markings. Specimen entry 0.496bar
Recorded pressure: 19.5bar
